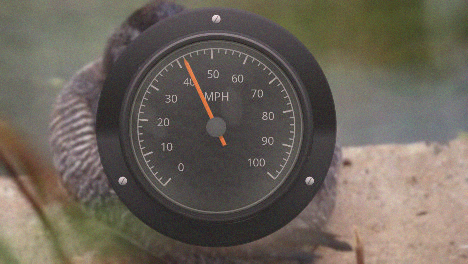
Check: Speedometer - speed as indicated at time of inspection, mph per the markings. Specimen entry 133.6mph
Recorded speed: 42mph
